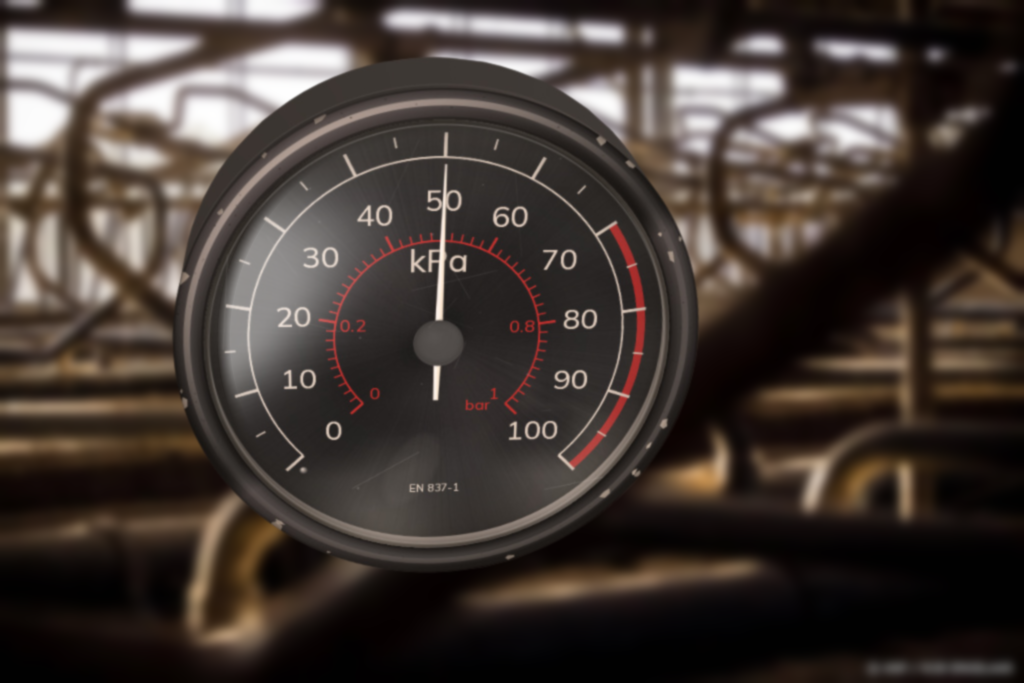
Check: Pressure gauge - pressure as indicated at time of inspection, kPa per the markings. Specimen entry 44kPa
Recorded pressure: 50kPa
